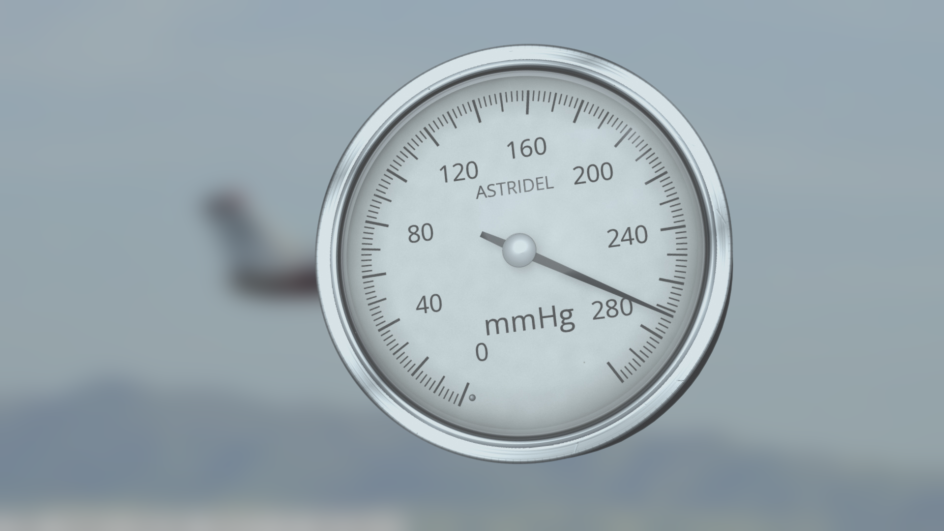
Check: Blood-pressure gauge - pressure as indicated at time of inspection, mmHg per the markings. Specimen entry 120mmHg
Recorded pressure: 272mmHg
